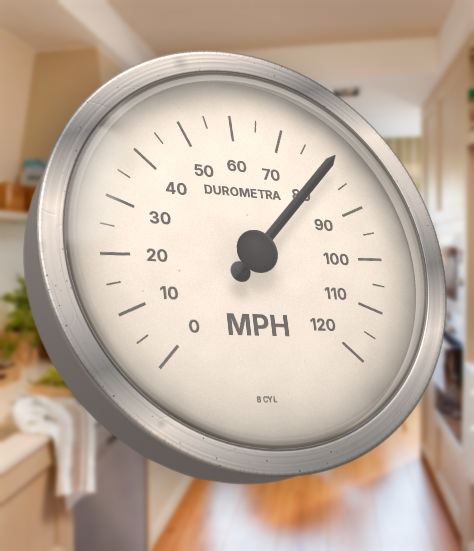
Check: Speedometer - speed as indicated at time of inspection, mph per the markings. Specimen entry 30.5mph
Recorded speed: 80mph
